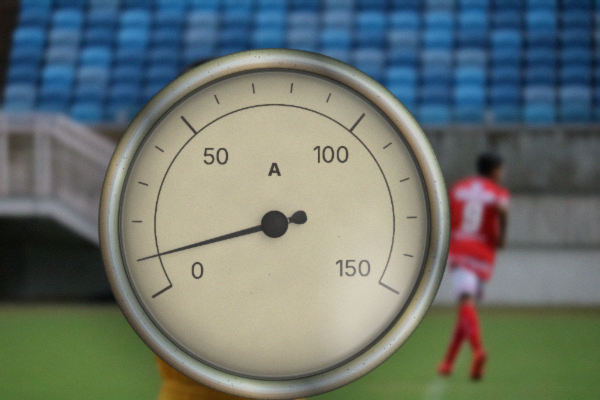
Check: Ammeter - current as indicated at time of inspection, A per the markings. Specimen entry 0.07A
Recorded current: 10A
